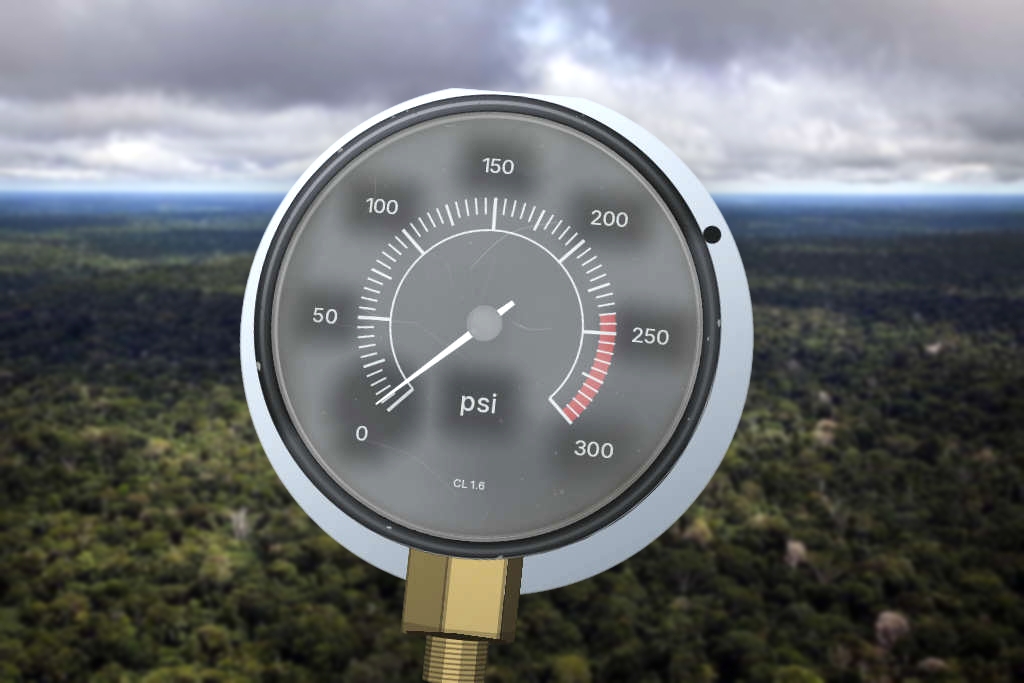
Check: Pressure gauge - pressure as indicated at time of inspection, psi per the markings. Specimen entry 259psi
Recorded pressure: 5psi
